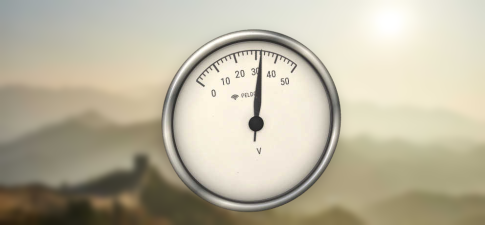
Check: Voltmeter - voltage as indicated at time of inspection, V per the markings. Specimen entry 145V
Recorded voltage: 32V
